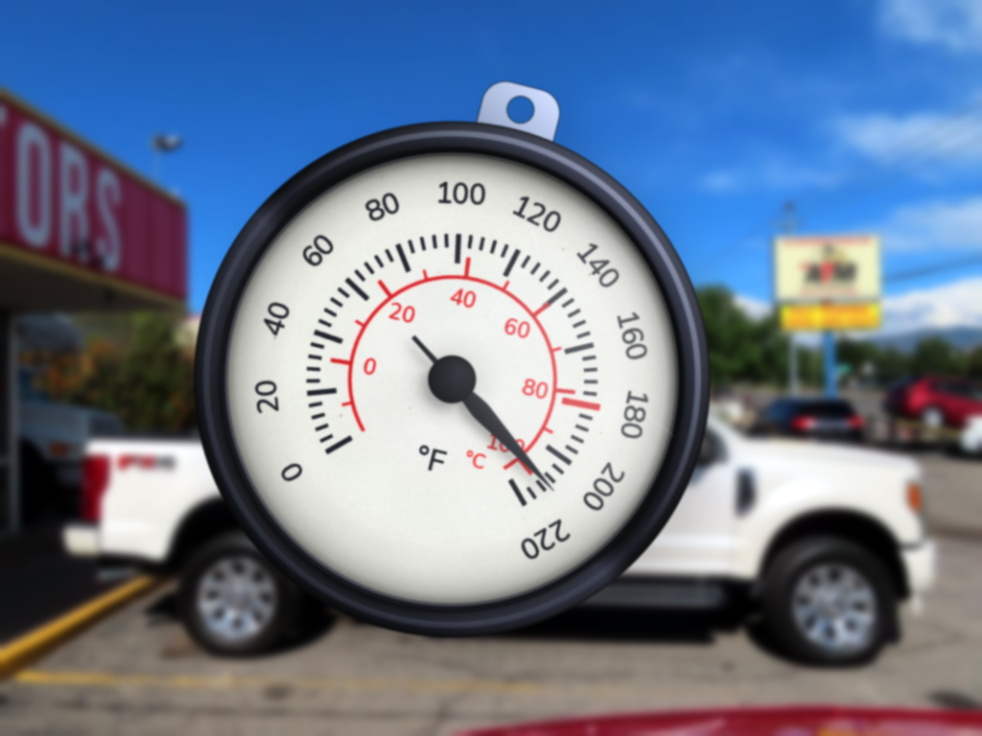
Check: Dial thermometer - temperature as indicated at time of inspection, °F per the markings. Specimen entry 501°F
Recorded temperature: 210°F
